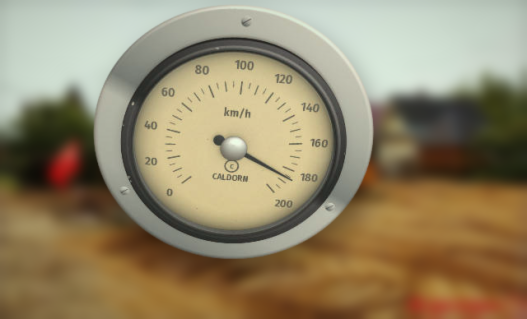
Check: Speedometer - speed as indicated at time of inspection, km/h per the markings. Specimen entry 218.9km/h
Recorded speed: 185km/h
